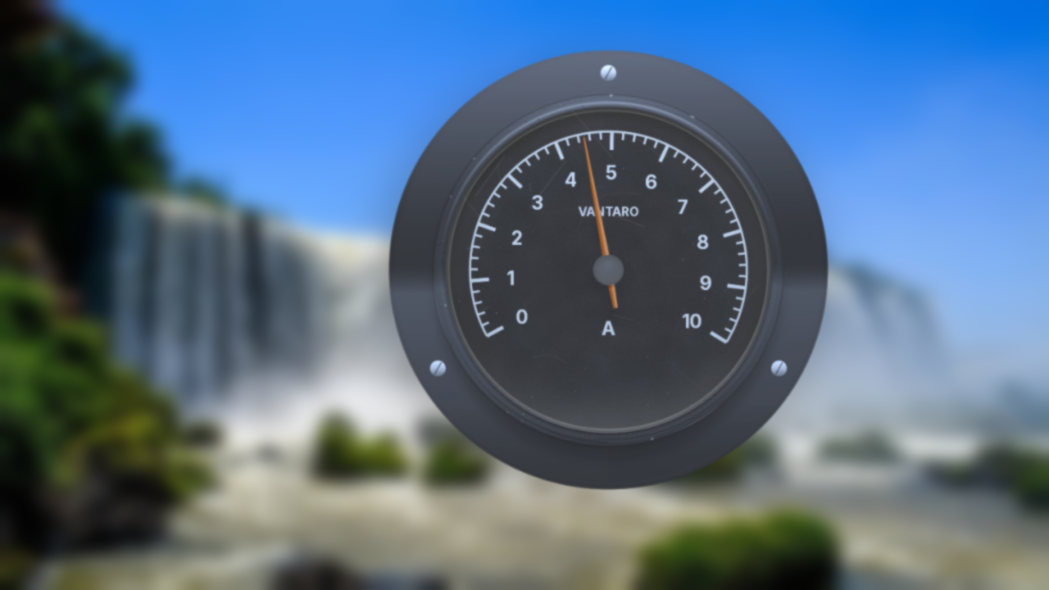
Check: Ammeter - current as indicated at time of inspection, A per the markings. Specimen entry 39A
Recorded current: 4.5A
